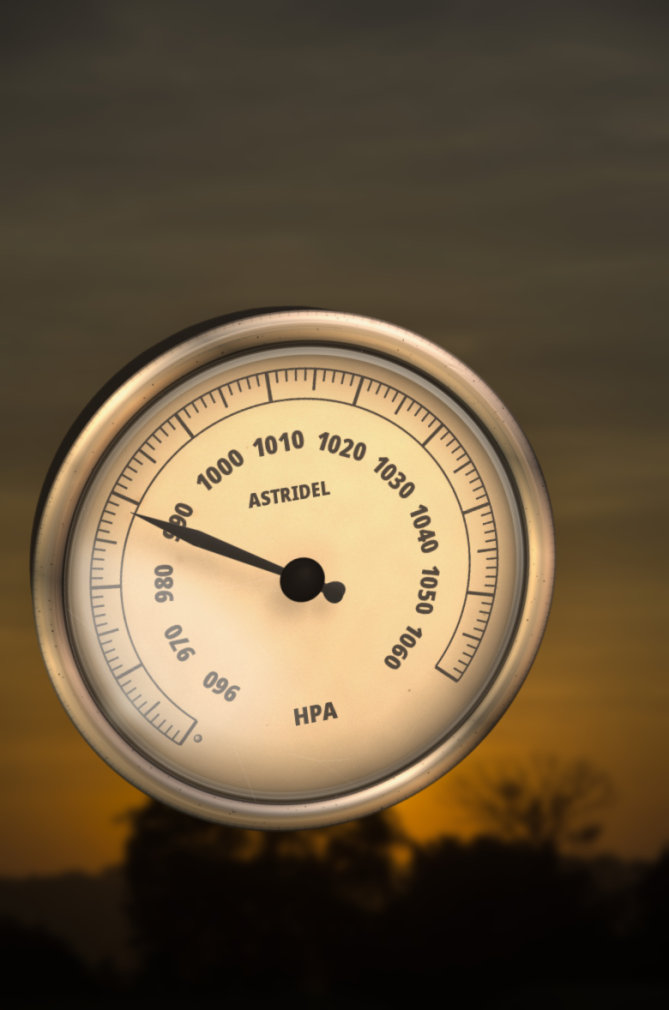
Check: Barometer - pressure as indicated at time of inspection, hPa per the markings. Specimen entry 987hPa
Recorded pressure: 989hPa
